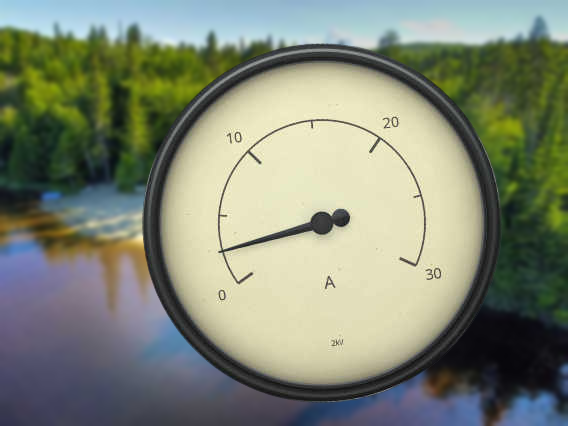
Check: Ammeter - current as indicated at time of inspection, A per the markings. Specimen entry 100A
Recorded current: 2.5A
